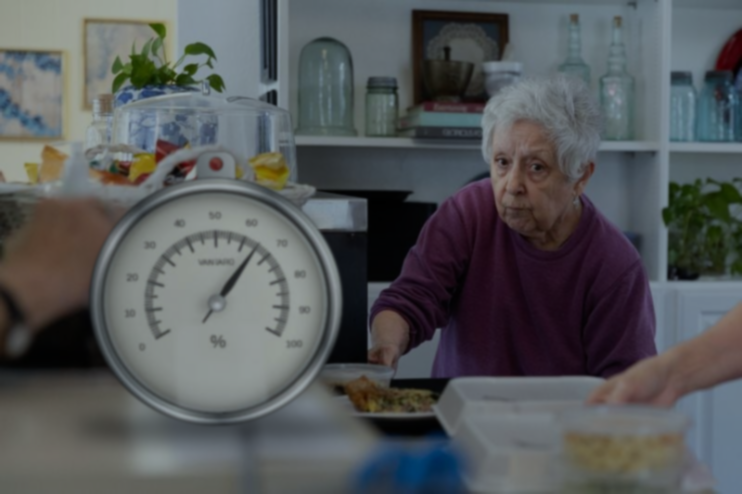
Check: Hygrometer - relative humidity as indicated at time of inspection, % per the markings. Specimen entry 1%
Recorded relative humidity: 65%
